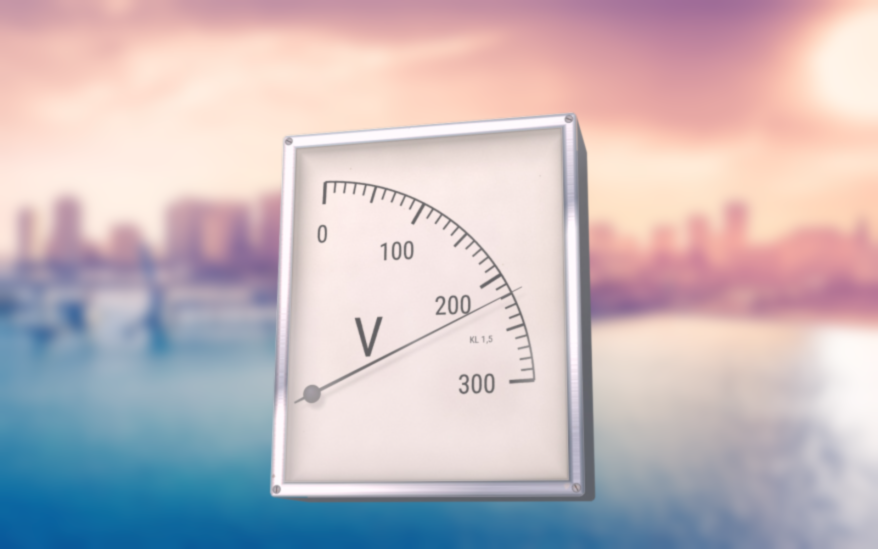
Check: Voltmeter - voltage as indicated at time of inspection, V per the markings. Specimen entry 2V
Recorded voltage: 220V
